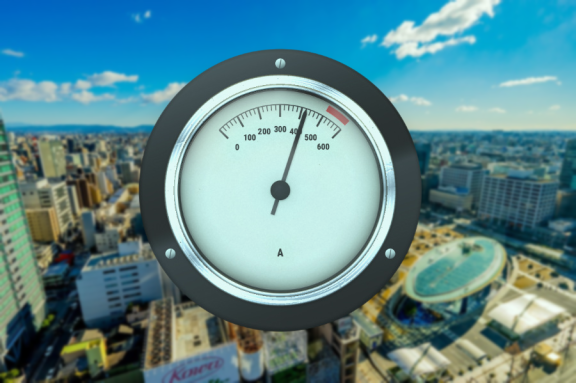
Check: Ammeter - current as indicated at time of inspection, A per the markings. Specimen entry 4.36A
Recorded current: 420A
